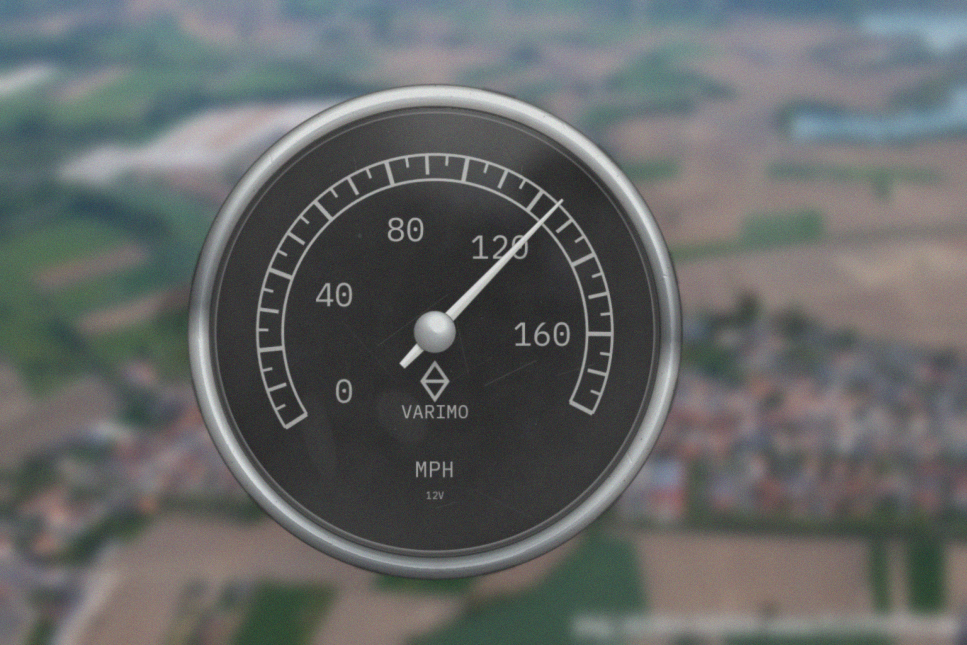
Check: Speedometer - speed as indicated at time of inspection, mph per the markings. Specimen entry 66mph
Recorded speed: 125mph
